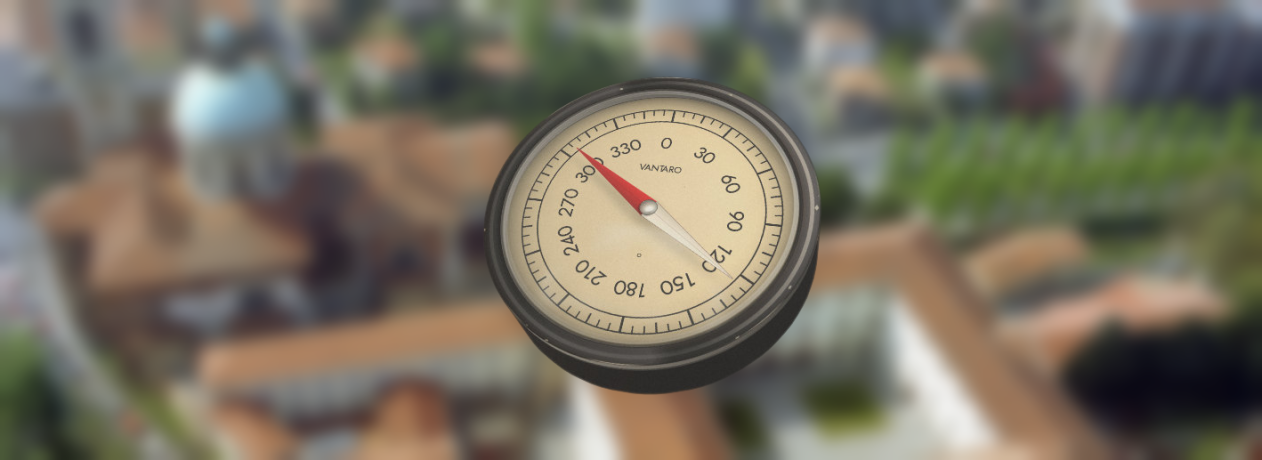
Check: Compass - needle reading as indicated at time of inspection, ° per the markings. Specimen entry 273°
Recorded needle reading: 305°
